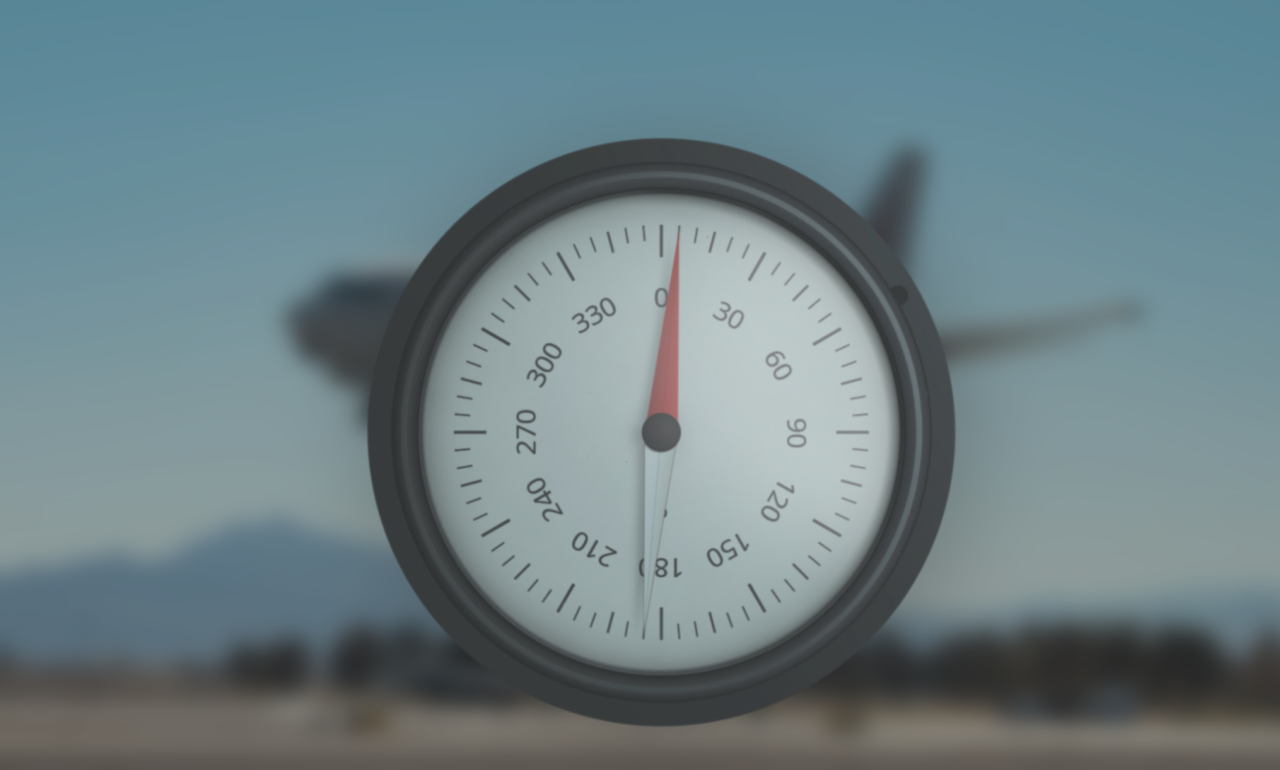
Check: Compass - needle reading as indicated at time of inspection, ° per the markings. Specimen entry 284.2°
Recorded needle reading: 5°
